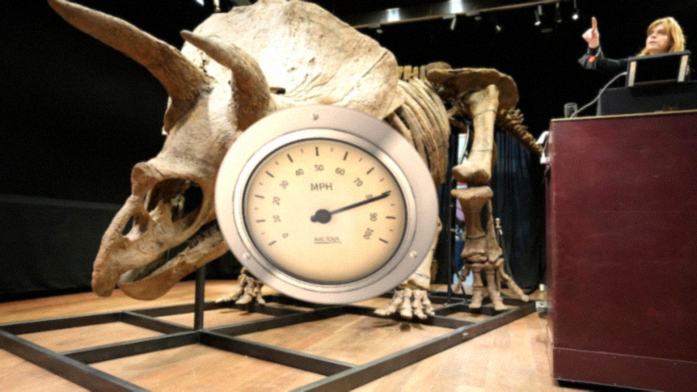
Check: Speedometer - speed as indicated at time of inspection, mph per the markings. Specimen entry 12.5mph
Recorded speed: 80mph
